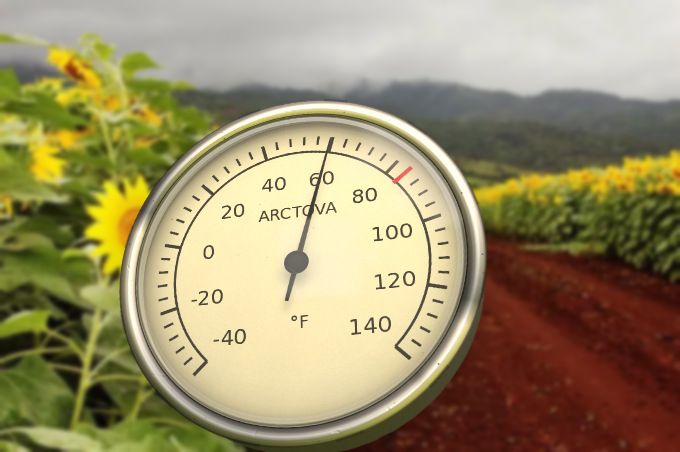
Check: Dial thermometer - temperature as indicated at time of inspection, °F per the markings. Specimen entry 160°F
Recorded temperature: 60°F
